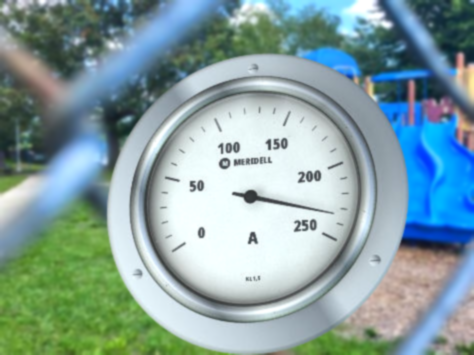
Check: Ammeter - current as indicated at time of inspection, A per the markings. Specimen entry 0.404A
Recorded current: 235A
